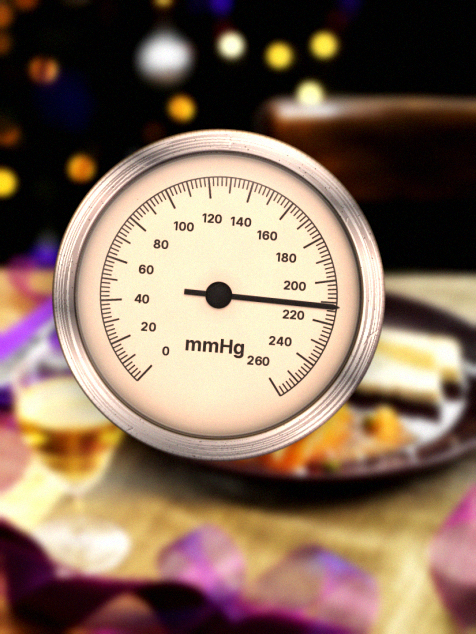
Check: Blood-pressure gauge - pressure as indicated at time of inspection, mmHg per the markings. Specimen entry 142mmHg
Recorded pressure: 212mmHg
